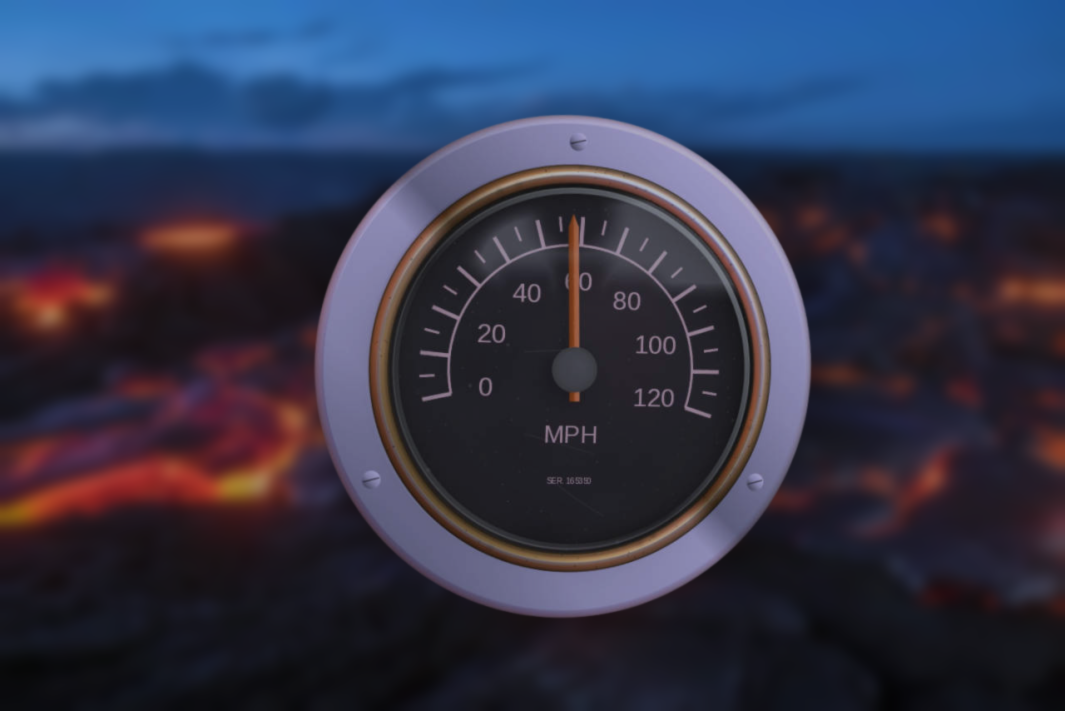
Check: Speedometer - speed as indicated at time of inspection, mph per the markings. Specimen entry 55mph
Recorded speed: 57.5mph
